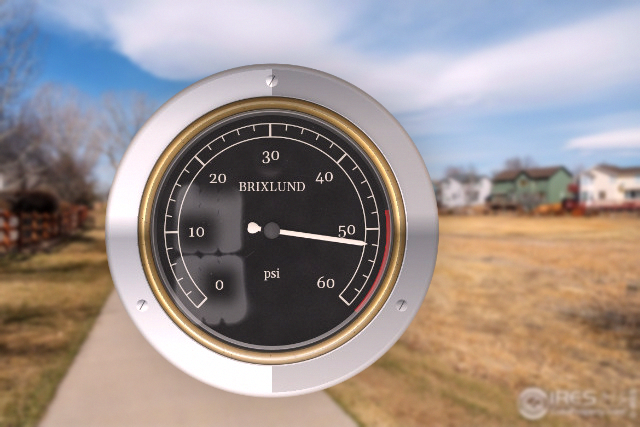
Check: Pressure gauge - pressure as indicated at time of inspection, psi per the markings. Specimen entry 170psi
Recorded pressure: 52psi
